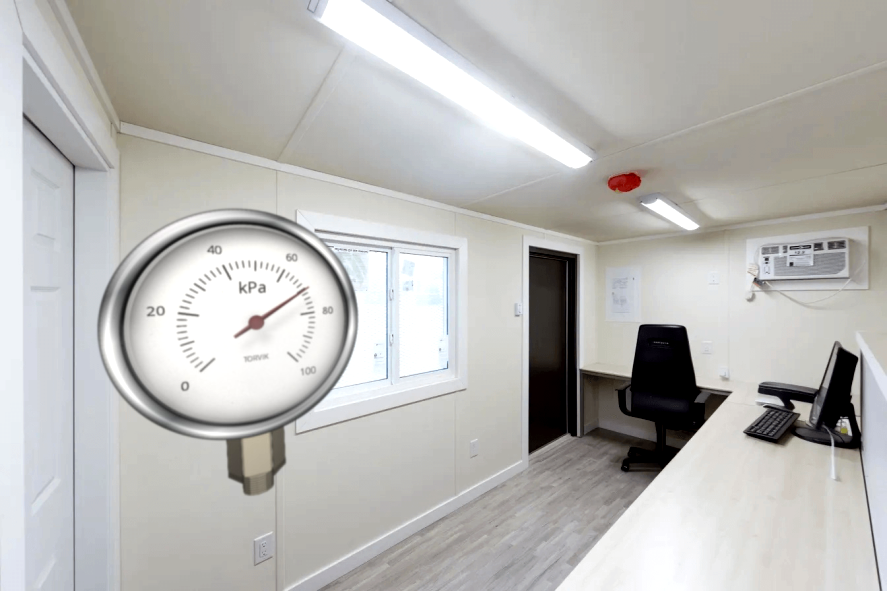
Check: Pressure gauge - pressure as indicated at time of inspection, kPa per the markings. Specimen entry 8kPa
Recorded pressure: 70kPa
